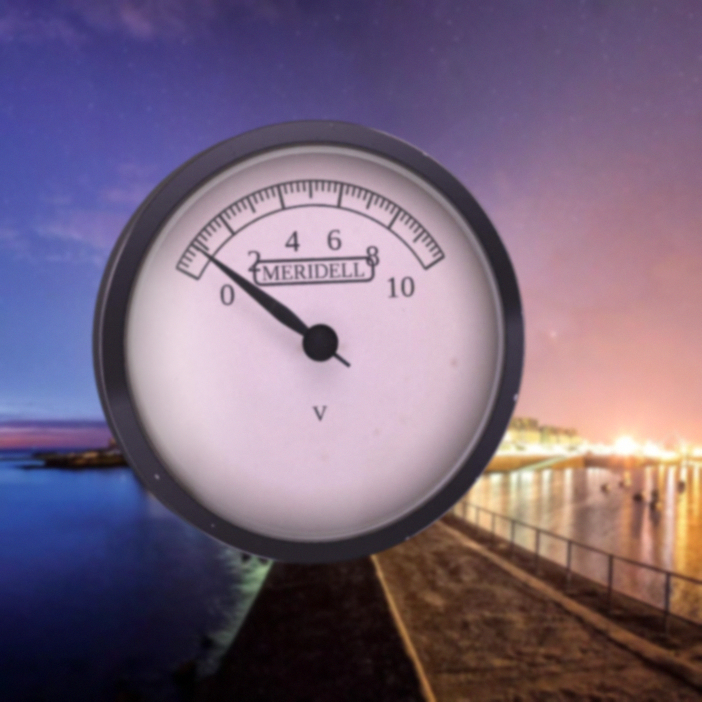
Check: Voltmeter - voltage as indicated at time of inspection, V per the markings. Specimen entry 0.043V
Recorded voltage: 0.8V
